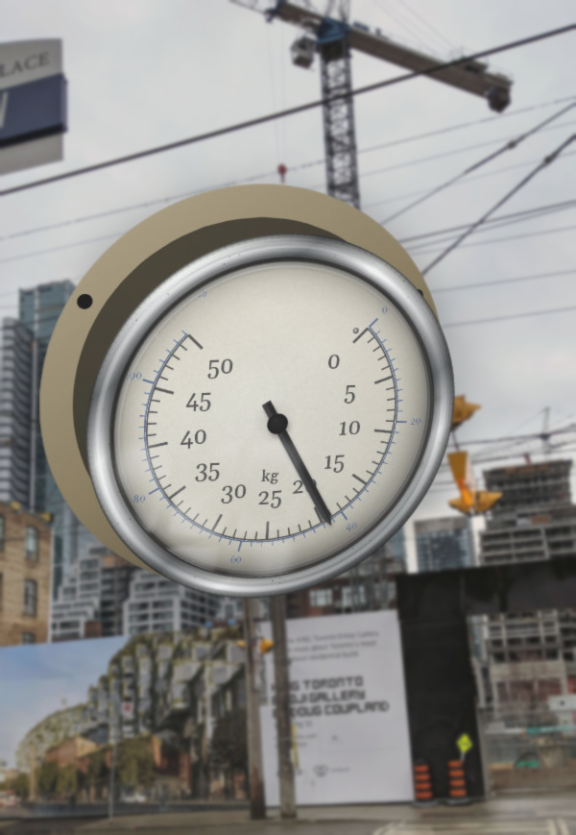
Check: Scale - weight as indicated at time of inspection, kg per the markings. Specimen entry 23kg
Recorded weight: 19.5kg
